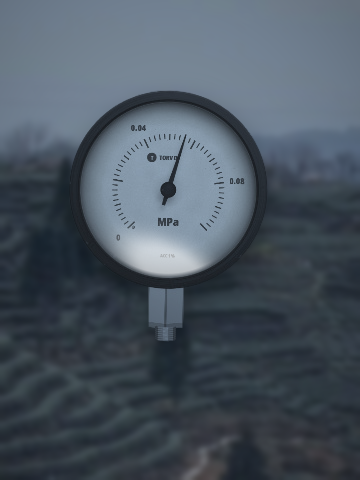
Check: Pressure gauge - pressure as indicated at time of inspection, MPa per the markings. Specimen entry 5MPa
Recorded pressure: 0.056MPa
